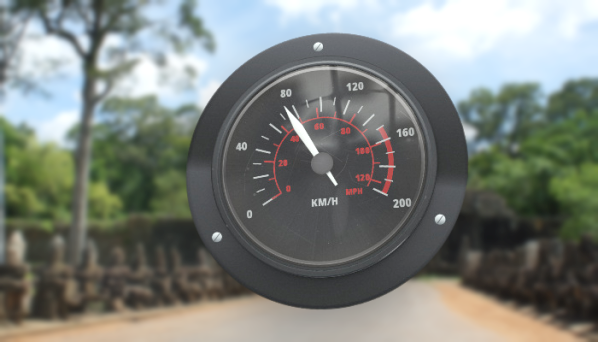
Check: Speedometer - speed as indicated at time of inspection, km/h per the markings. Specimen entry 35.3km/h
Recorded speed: 75km/h
